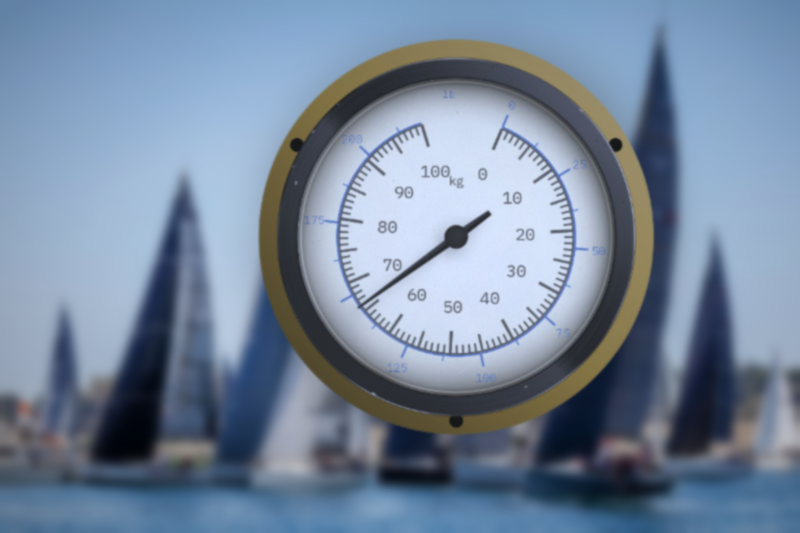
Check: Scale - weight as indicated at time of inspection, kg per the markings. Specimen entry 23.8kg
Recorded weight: 66kg
